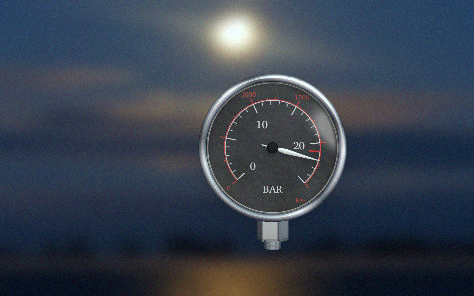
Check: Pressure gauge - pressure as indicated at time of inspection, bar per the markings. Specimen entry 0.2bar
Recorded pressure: 22bar
